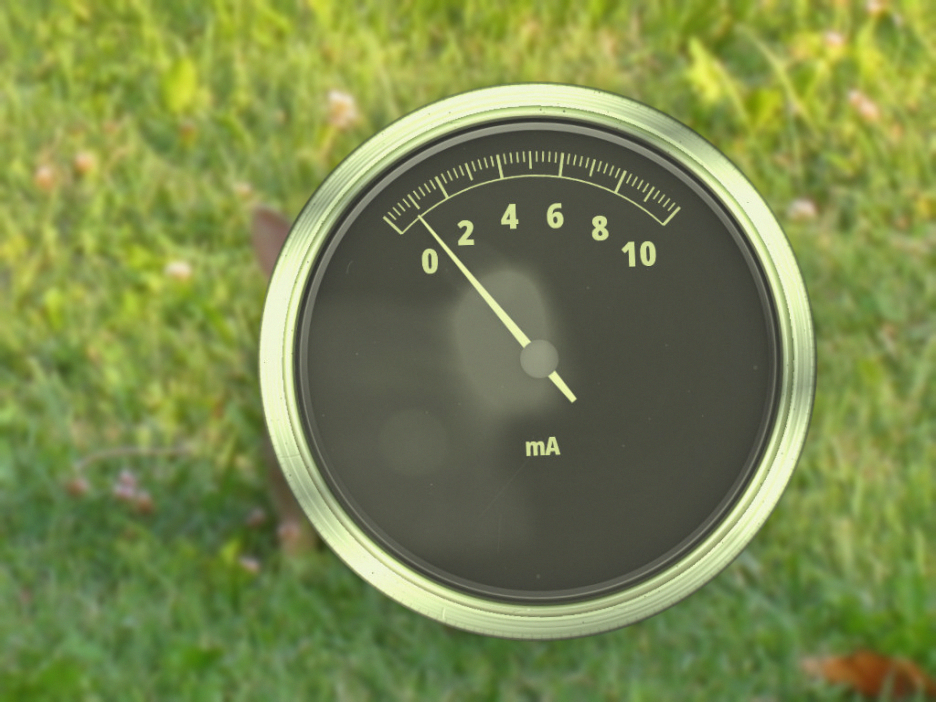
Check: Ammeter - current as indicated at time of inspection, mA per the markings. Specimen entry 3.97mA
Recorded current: 0.8mA
